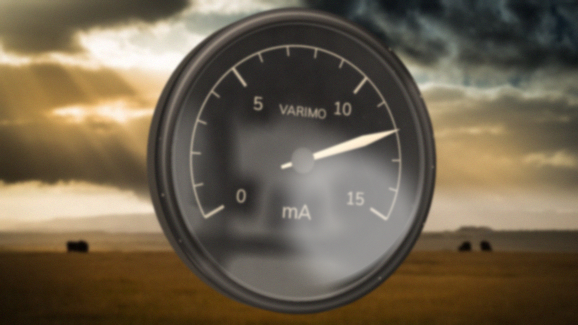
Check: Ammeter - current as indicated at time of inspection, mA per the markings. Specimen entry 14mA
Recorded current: 12mA
